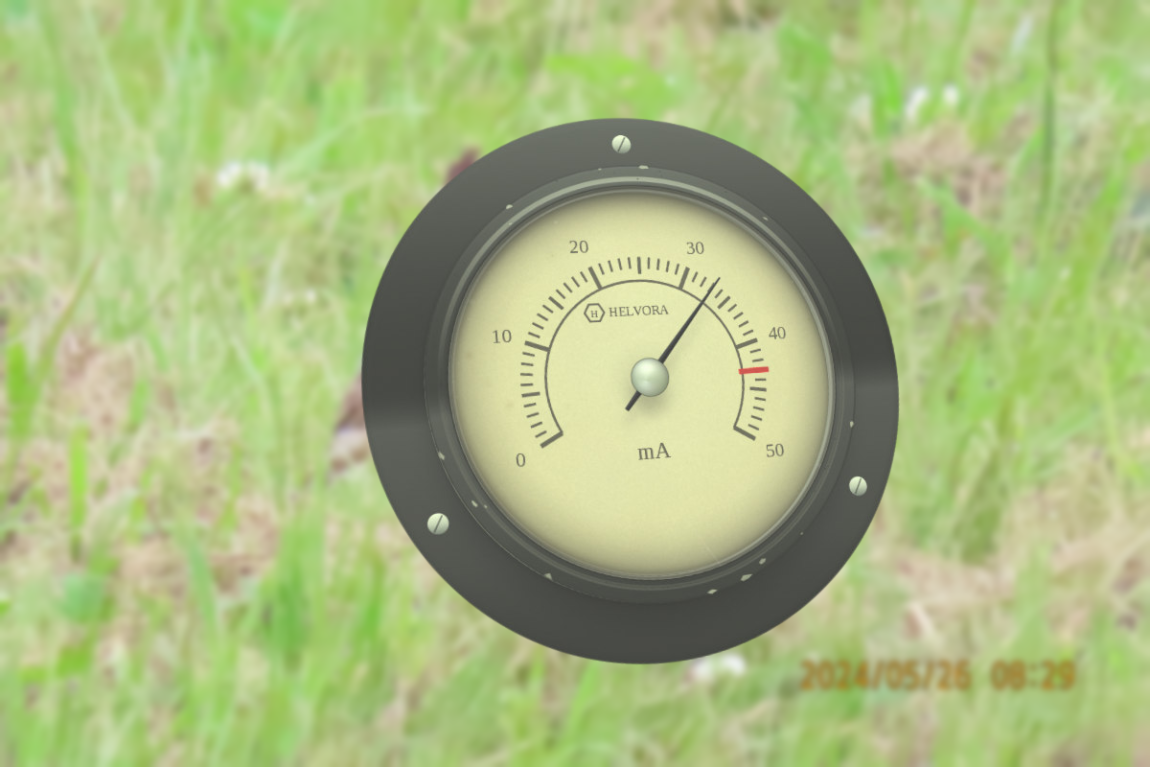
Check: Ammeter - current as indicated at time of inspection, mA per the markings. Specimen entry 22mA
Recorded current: 33mA
